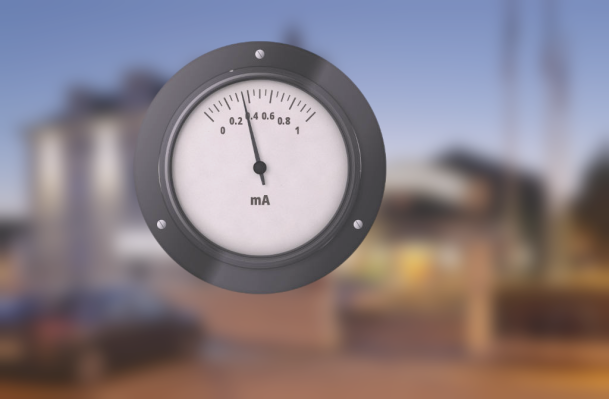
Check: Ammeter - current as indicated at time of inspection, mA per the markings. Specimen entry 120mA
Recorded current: 0.35mA
